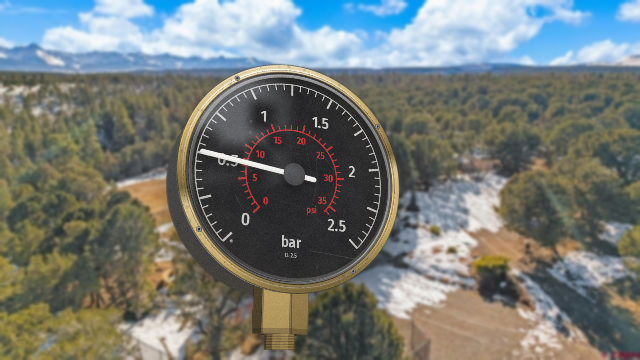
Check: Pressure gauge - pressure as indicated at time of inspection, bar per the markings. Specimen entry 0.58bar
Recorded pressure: 0.5bar
